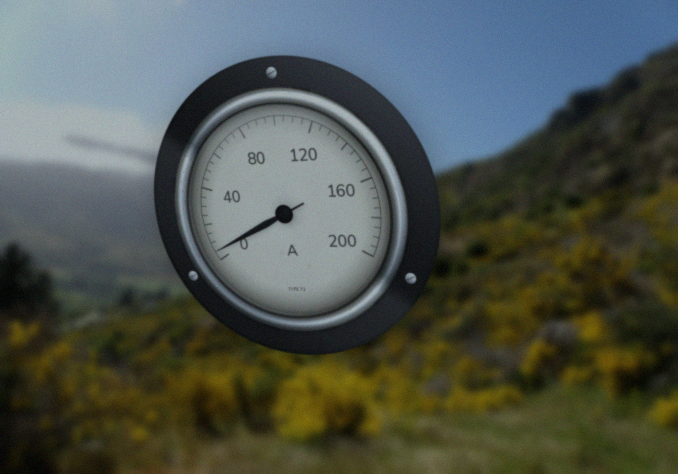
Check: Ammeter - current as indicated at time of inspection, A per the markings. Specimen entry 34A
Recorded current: 5A
